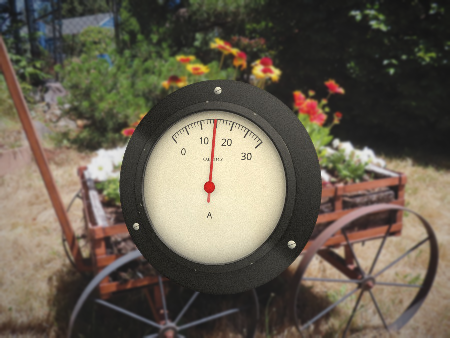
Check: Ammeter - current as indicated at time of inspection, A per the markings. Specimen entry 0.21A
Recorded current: 15A
